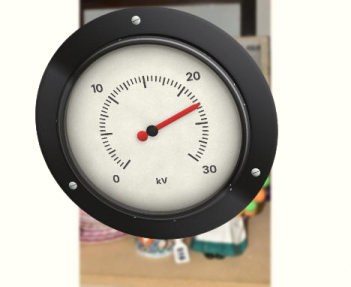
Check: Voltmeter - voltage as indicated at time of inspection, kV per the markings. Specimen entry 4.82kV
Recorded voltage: 22.5kV
